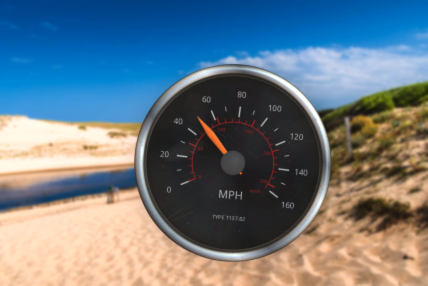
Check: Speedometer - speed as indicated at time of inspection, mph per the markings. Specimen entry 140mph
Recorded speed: 50mph
